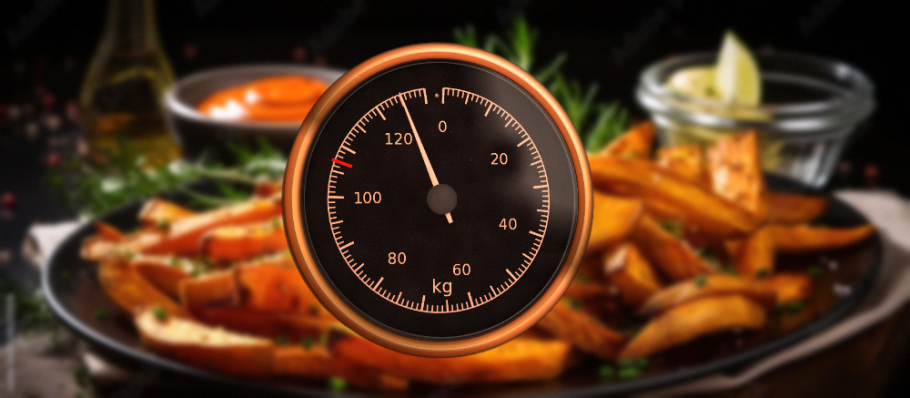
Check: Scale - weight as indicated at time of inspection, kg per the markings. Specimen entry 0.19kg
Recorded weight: 125kg
